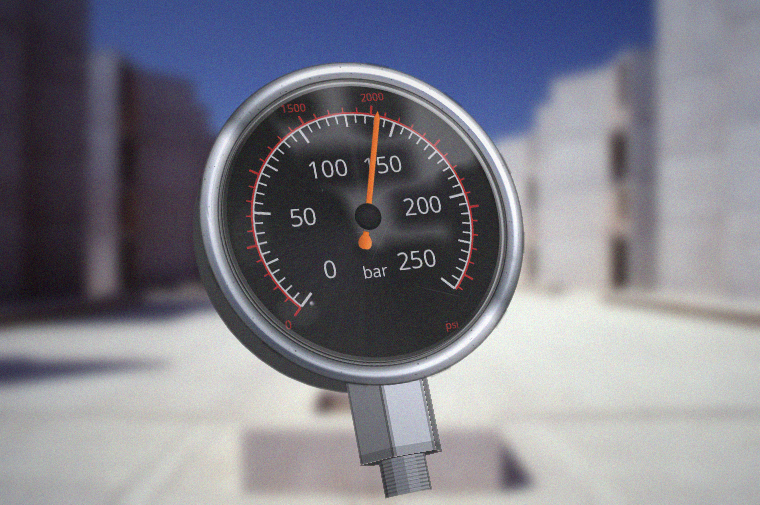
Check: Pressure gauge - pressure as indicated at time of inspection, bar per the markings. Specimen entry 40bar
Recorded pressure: 140bar
